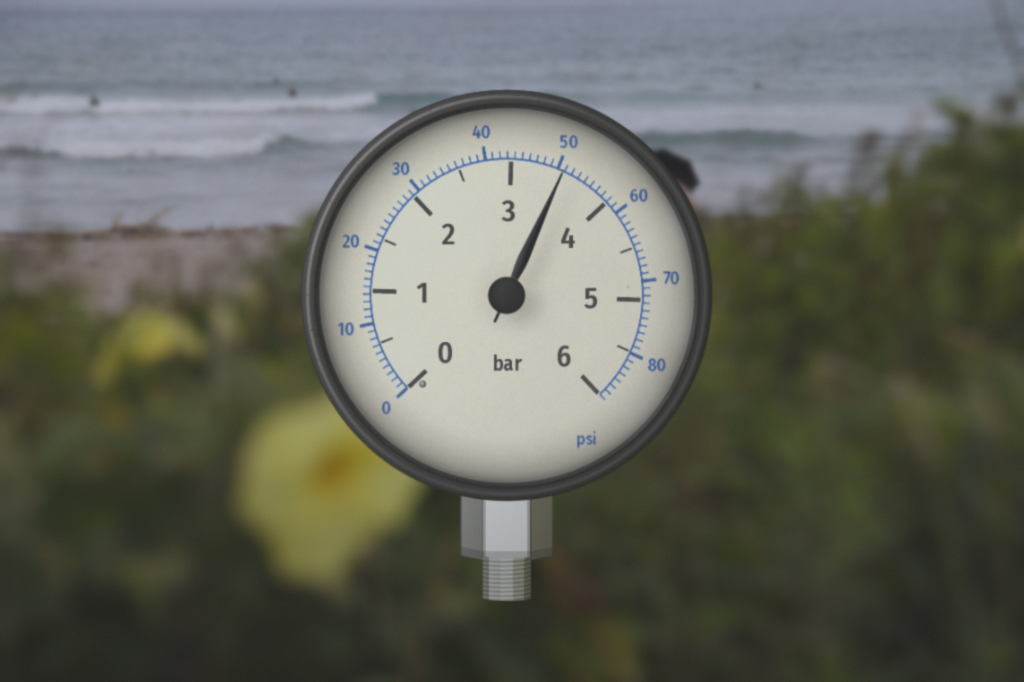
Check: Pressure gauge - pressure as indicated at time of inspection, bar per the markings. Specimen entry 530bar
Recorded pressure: 3.5bar
